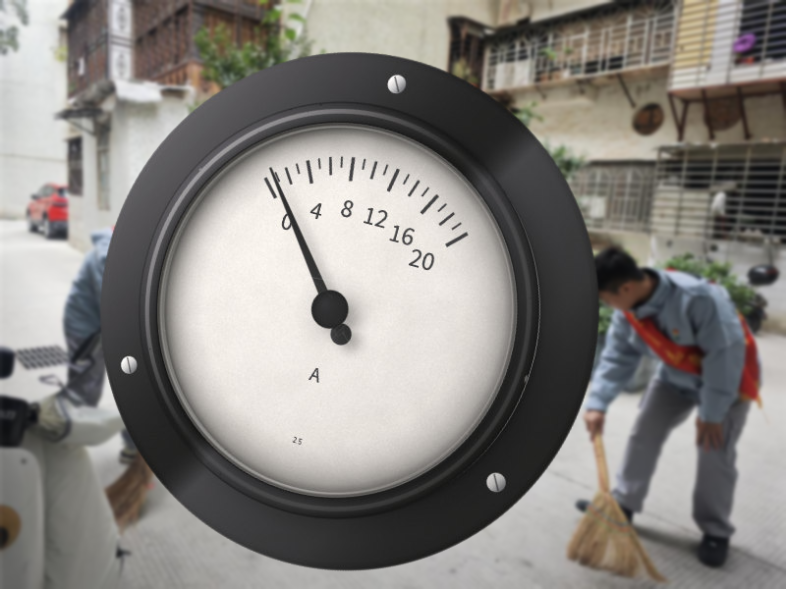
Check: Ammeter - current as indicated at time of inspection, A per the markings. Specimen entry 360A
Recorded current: 1A
